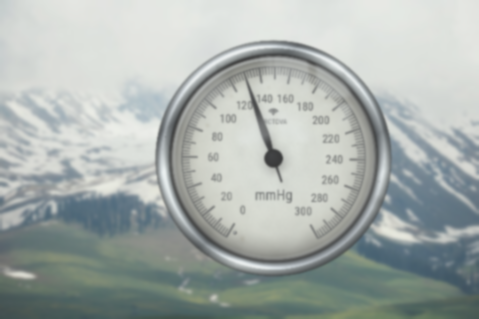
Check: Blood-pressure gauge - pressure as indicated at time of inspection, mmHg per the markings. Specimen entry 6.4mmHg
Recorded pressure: 130mmHg
